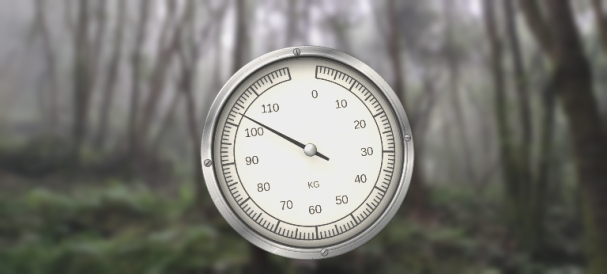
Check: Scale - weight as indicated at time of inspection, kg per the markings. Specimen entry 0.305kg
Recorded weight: 103kg
